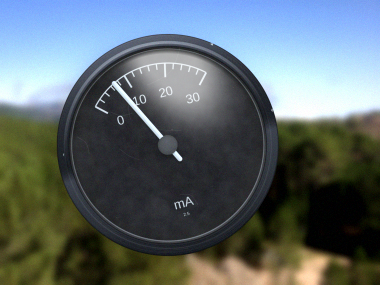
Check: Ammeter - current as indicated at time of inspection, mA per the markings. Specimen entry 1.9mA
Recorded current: 7mA
